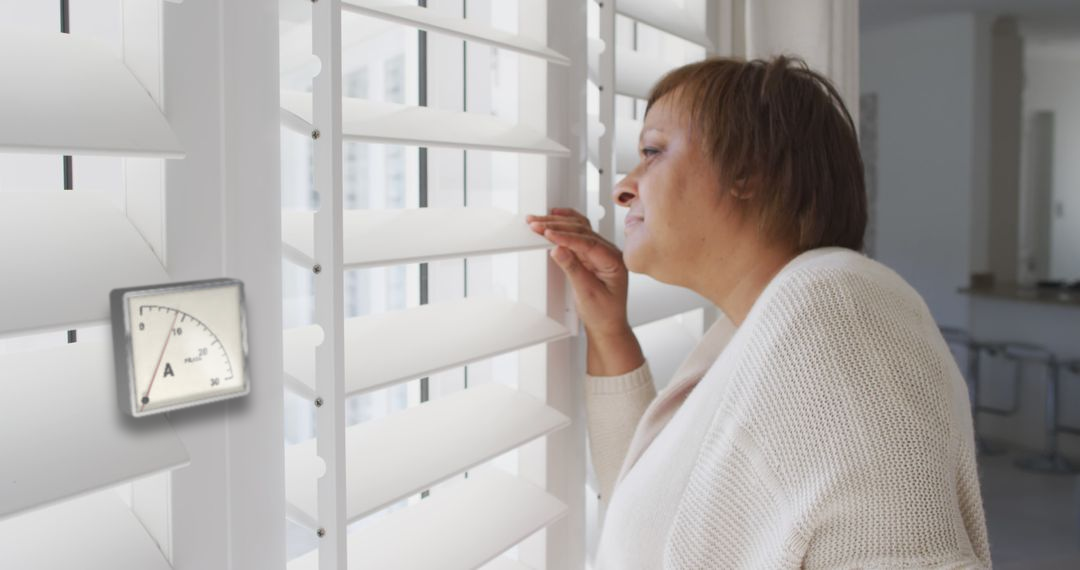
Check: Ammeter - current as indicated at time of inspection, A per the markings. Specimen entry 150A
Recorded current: 8A
